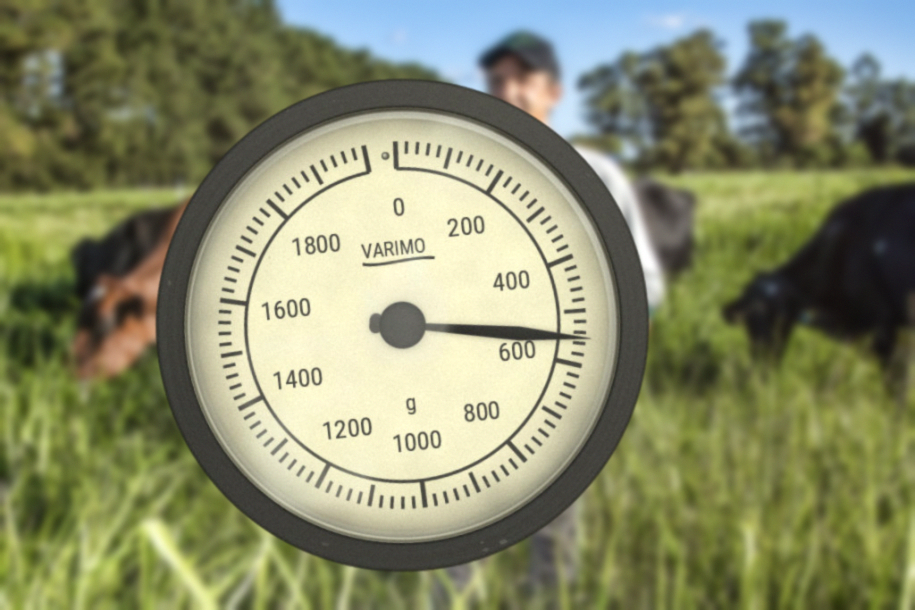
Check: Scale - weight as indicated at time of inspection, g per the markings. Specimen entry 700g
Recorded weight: 550g
